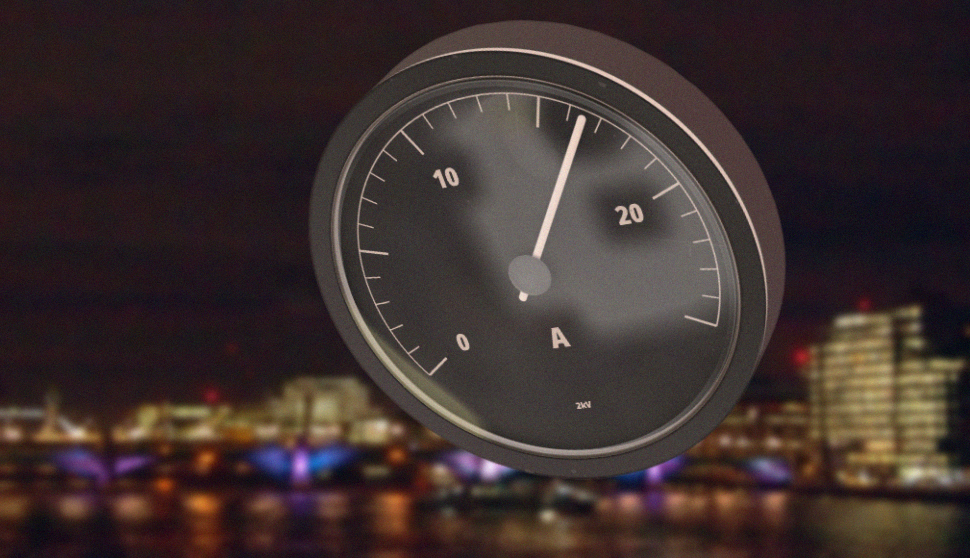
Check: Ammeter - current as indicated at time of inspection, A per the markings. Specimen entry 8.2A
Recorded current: 16.5A
